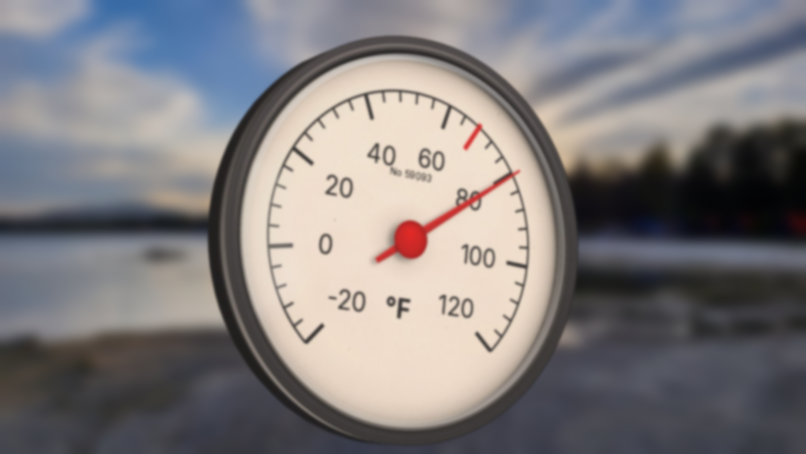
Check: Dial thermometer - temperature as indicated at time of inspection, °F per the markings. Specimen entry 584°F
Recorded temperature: 80°F
